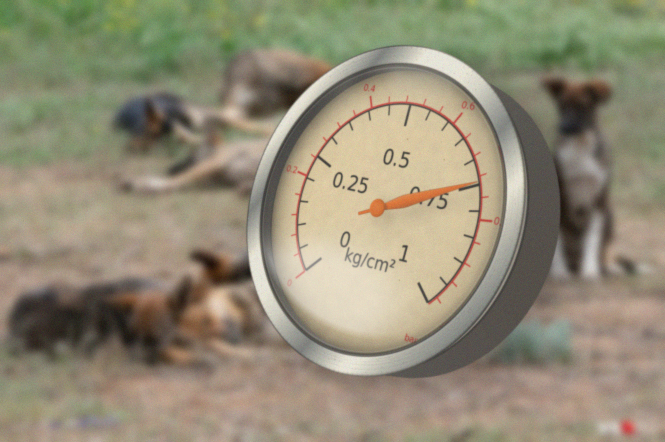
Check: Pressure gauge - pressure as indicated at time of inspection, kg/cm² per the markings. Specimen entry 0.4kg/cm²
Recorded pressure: 0.75kg/cm²
